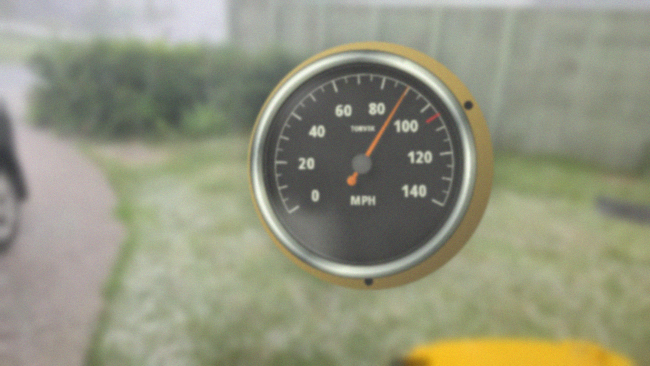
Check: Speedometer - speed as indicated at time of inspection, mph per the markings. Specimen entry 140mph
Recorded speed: 90mph
